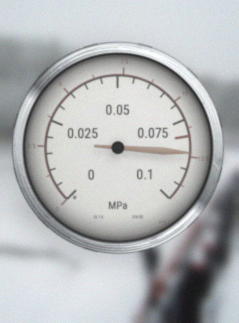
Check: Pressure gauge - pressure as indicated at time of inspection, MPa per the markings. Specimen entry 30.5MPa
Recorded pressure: 0.085MPa
